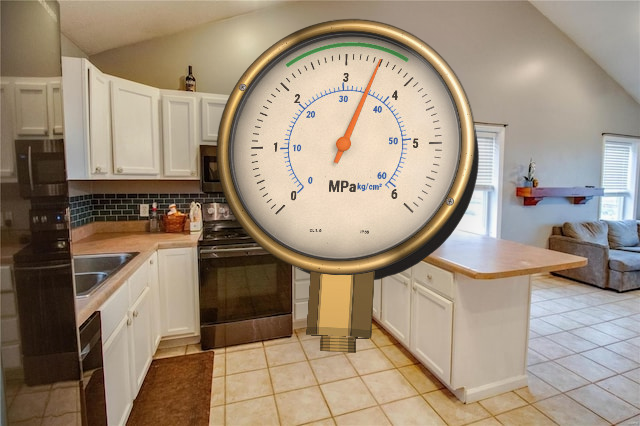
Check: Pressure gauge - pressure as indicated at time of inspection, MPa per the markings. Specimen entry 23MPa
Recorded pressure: 3.5MPa
